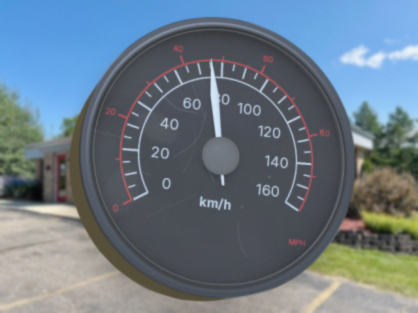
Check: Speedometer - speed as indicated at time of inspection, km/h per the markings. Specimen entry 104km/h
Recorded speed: 75km/h
